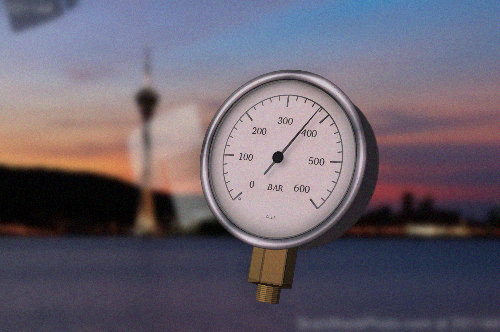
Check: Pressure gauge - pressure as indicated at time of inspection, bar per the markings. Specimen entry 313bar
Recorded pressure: 380bar
